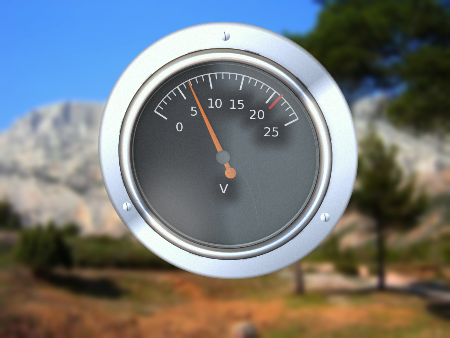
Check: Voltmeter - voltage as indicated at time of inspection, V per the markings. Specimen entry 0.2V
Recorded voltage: 7V
